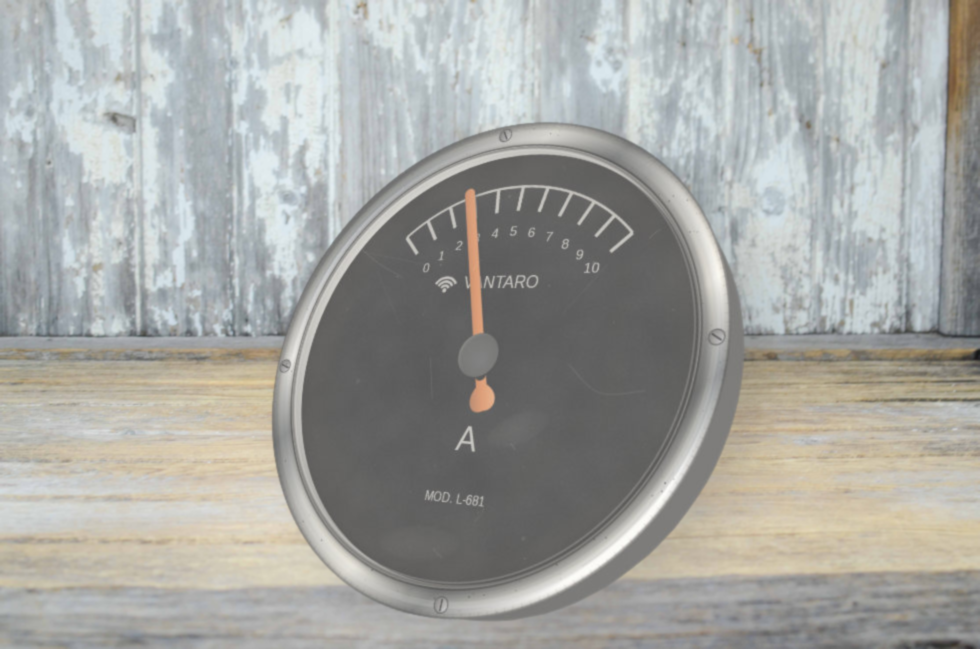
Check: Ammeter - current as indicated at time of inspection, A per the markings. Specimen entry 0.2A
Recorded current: 3A
